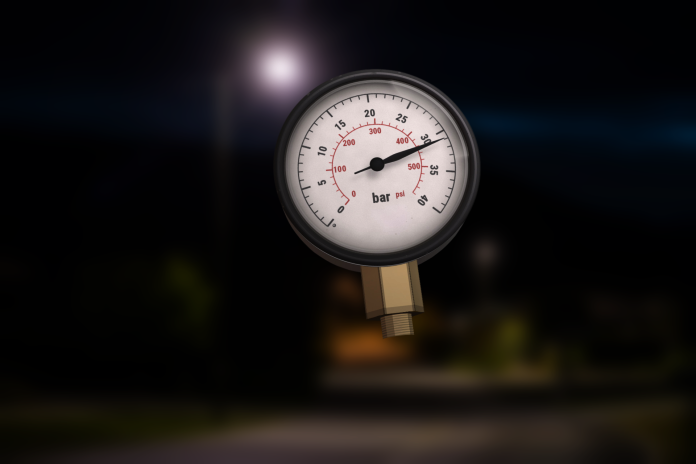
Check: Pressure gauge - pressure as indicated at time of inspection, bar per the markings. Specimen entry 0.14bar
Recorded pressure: 31bar
